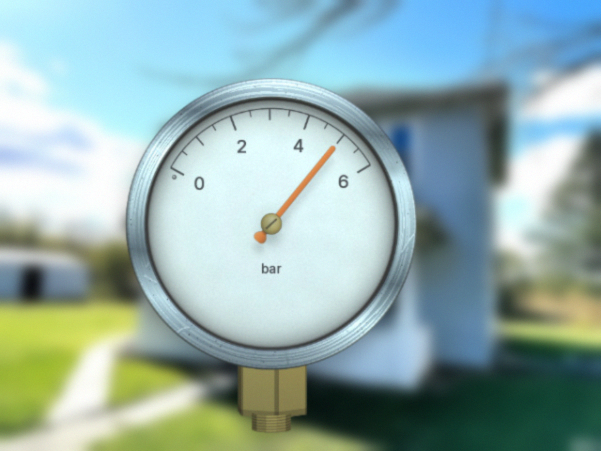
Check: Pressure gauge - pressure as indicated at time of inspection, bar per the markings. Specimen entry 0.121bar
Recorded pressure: 5bar
